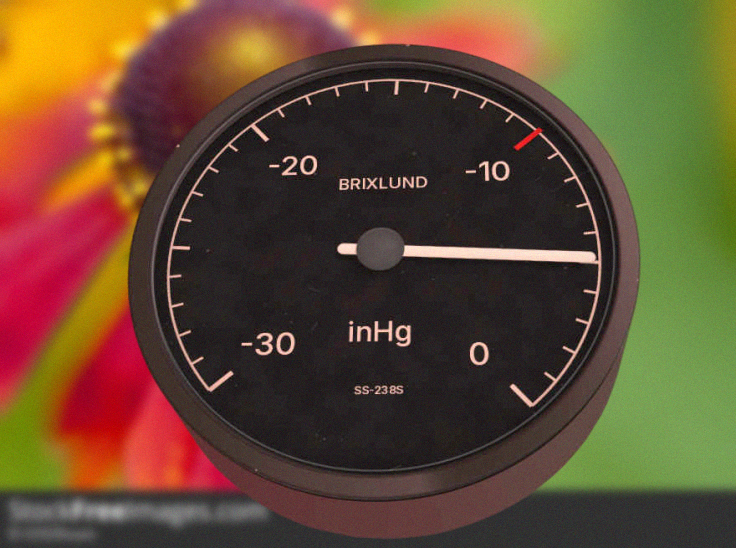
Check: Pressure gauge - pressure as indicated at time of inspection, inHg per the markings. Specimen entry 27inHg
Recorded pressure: -5inHg
